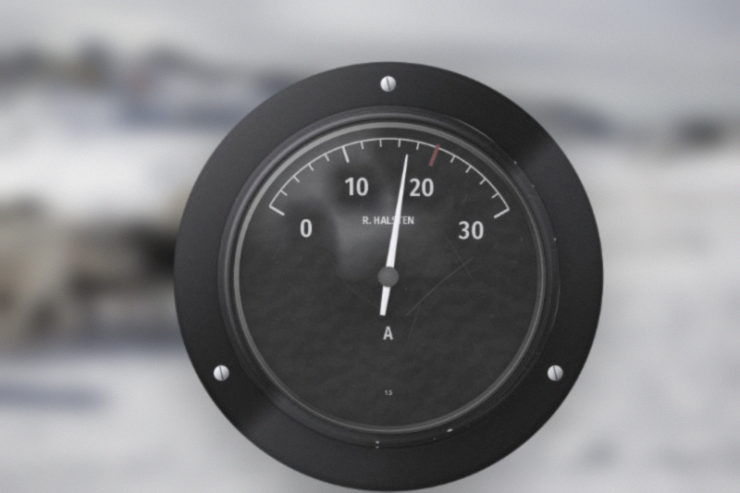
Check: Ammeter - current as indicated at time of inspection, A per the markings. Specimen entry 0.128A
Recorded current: 17A
